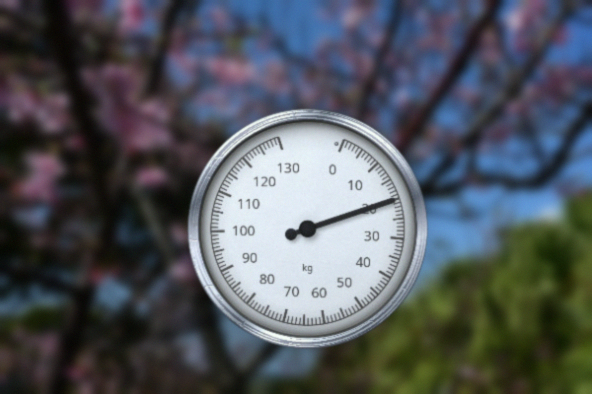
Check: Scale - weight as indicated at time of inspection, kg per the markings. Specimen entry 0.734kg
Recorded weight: 20kg
